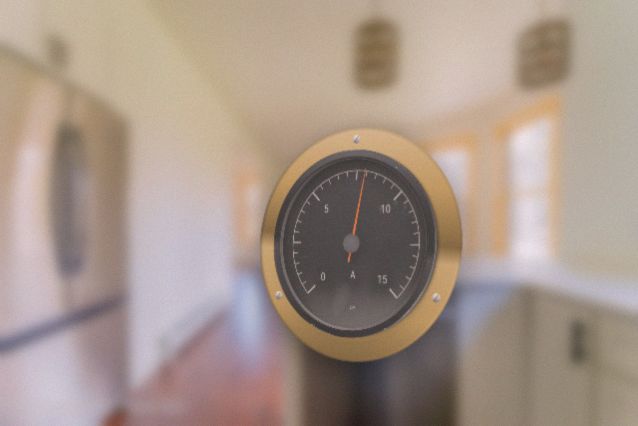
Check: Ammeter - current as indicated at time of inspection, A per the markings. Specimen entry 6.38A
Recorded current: 8A
